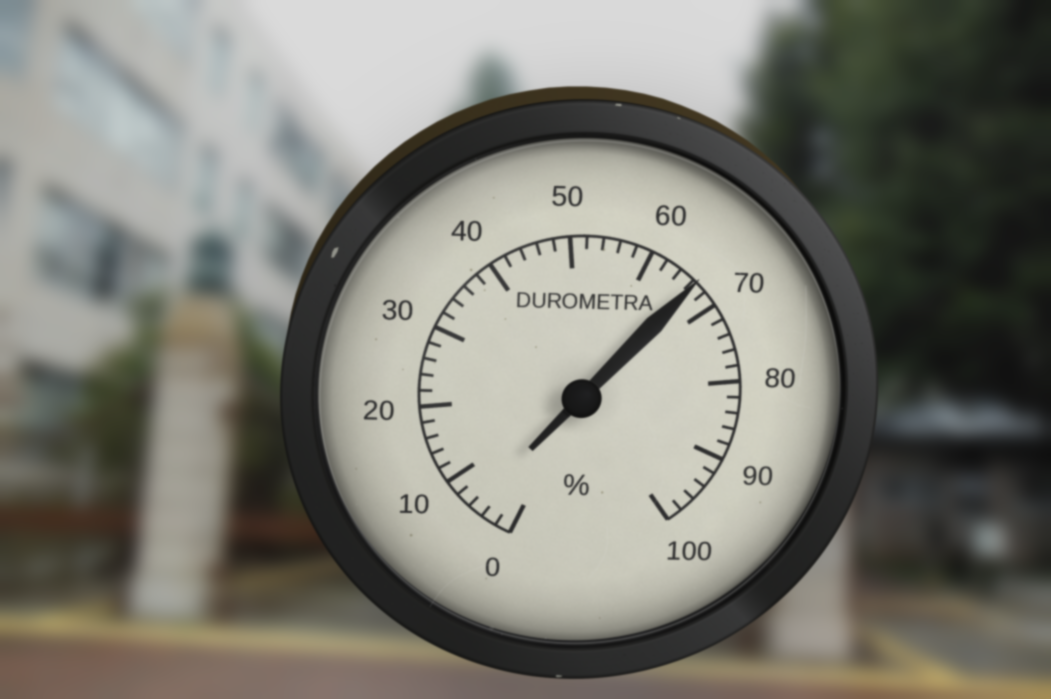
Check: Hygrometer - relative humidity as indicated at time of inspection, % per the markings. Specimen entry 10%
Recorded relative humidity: 66%
